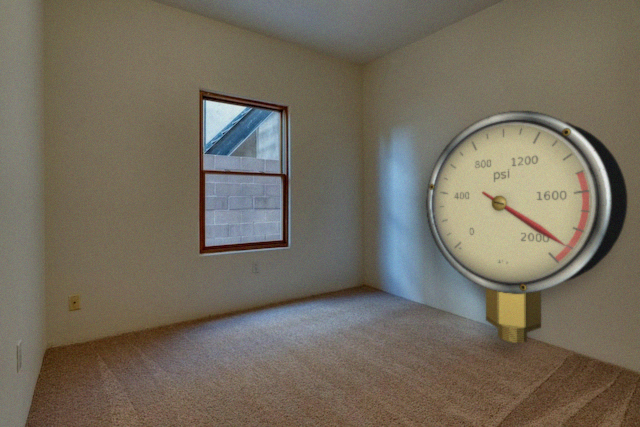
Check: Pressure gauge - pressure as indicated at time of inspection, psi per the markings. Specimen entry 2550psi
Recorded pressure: 1900psi
